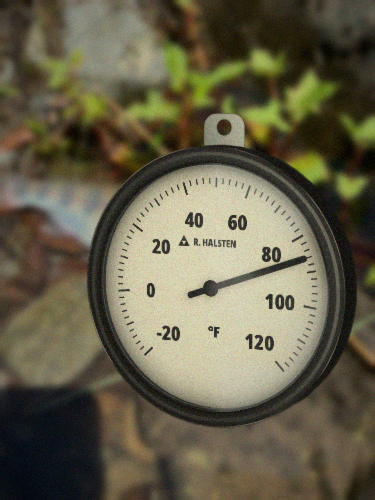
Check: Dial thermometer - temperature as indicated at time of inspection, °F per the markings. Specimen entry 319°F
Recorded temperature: 86°F
